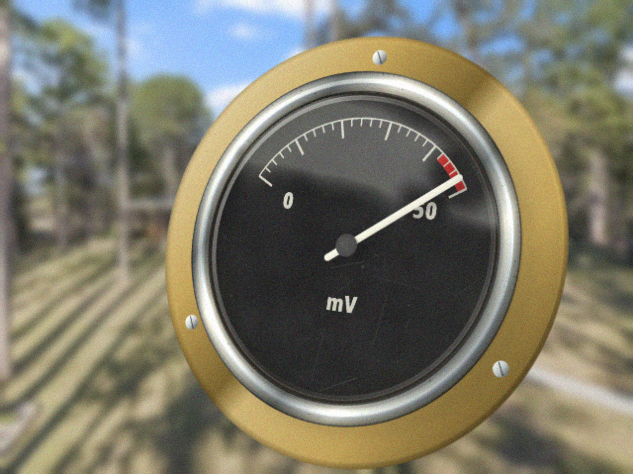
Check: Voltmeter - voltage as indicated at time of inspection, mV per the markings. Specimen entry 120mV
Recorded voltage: 48mV
